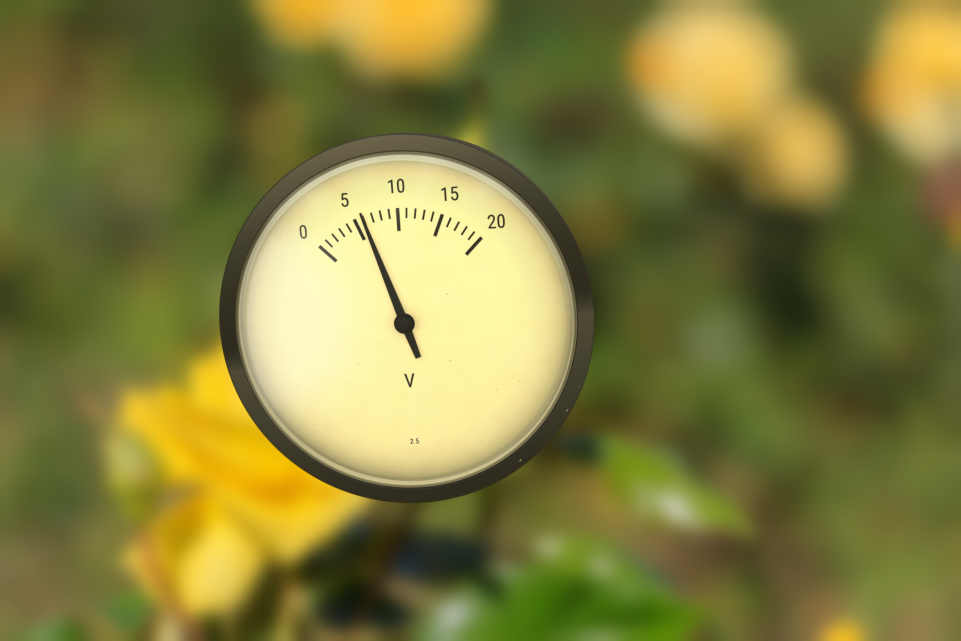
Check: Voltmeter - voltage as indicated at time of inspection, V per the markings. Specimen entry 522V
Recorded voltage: 6V
